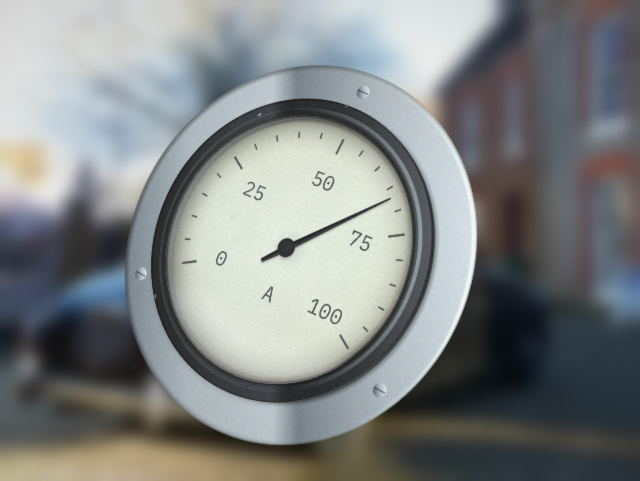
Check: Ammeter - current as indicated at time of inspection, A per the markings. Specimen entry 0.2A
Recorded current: 67.5A
